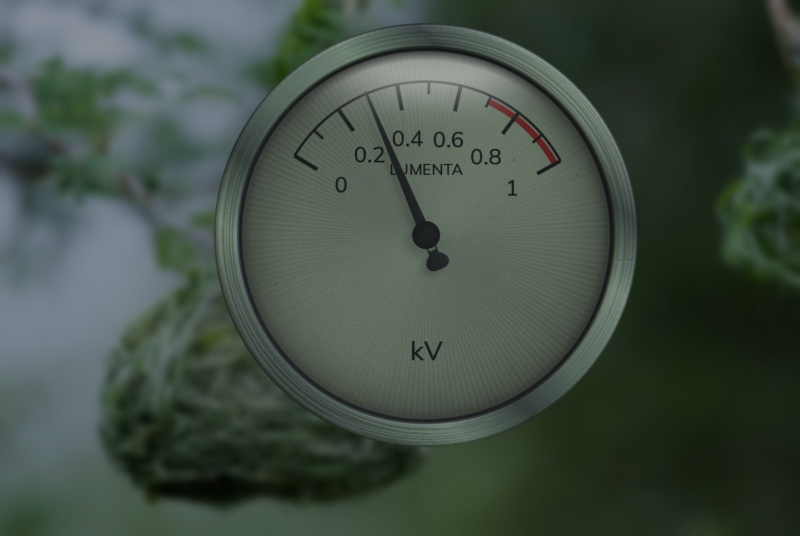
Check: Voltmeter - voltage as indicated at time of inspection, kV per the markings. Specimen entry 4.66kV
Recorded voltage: 0.3kV
